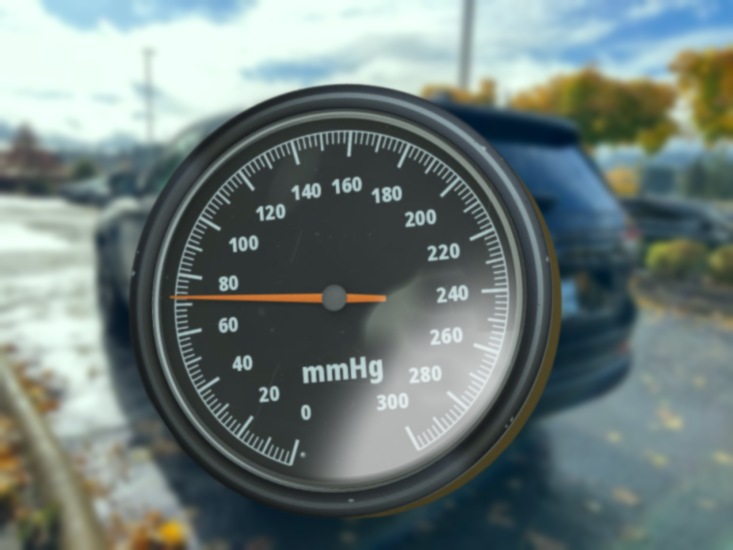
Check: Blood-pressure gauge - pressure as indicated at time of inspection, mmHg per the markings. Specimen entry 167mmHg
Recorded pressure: 72mmHg
